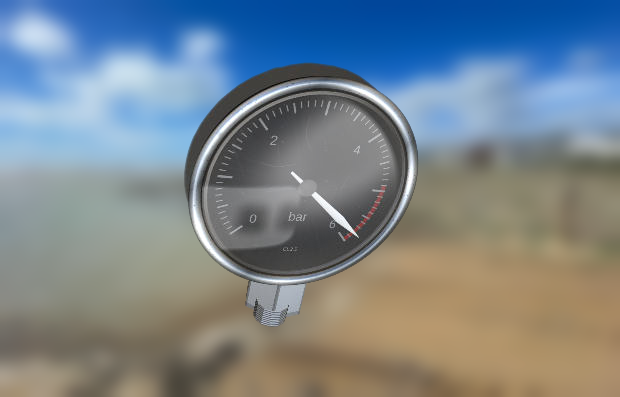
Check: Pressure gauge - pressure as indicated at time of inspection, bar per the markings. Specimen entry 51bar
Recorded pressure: 5.8bar
